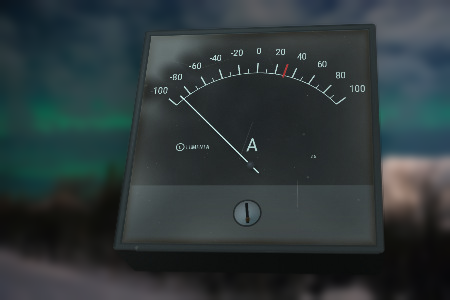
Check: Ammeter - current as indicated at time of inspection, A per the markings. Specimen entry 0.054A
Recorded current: -90A
